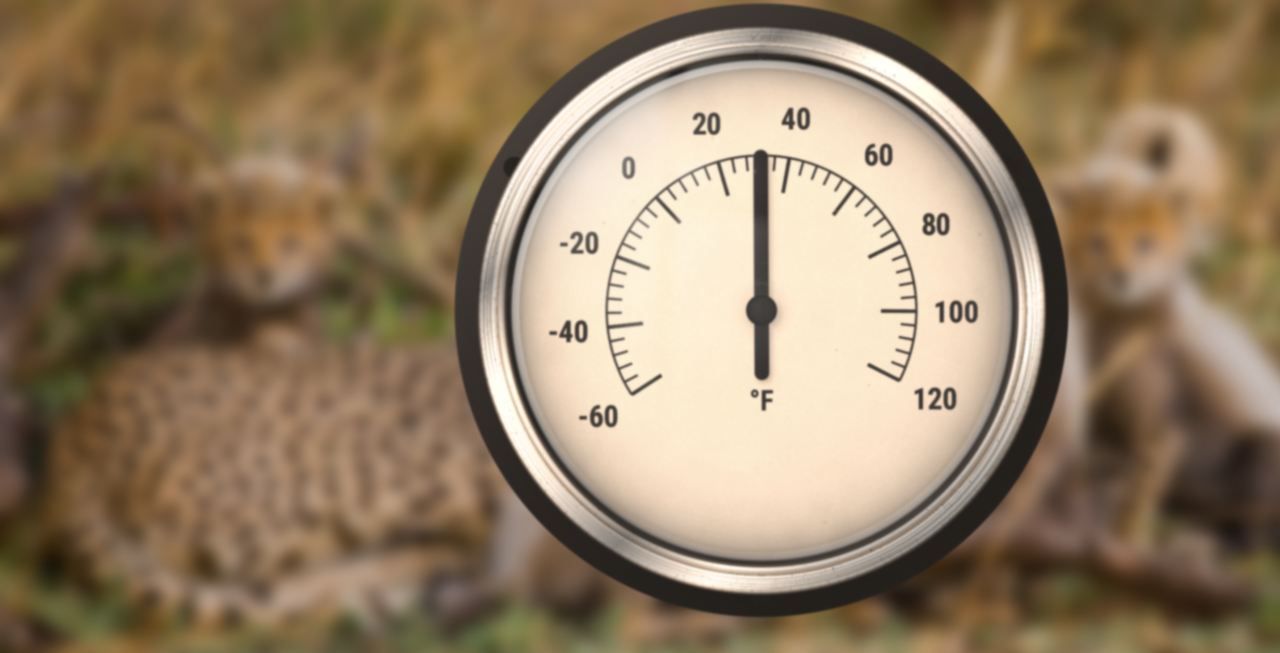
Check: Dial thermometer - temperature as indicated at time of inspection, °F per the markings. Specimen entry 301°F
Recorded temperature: 32°F
